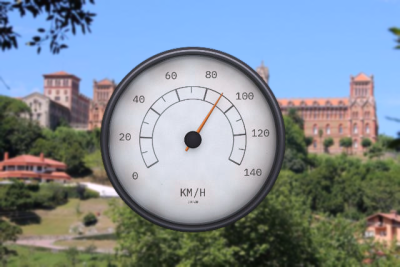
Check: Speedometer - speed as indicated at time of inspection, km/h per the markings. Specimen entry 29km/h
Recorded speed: 90km/h
